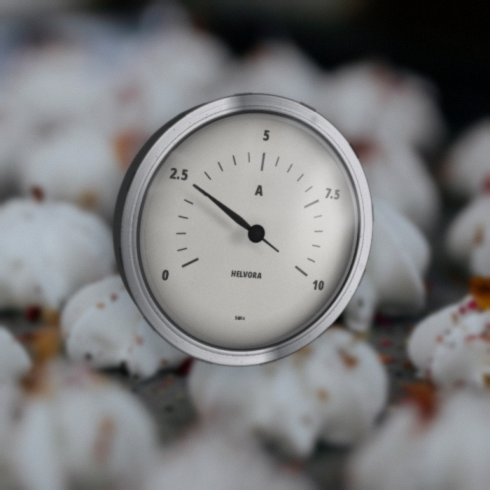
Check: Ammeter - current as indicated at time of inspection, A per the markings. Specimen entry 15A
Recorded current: 2.5A
